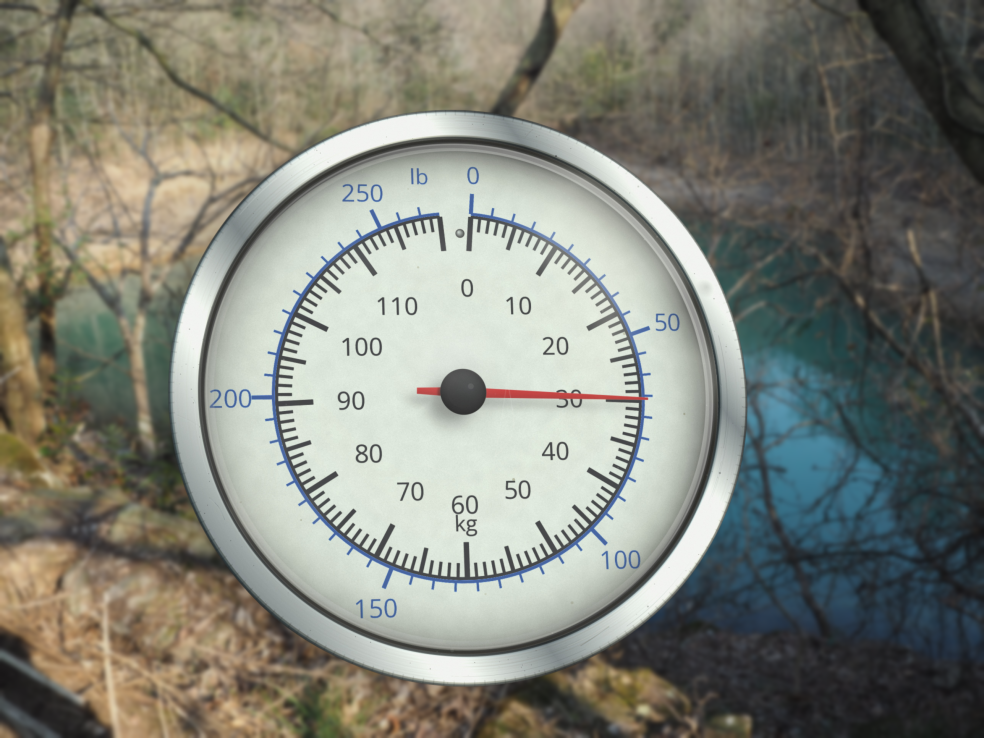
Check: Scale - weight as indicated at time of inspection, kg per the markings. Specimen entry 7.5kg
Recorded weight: 30kg
